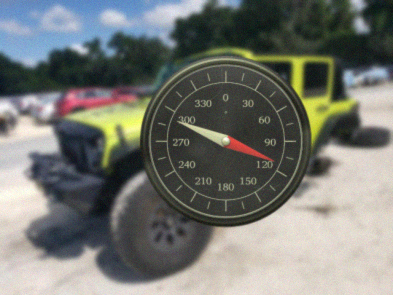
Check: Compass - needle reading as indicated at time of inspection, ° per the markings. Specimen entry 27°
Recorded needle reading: 112.5°
